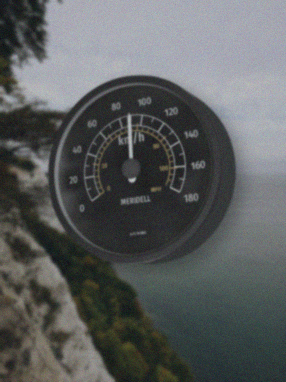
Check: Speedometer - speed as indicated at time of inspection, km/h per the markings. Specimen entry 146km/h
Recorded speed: 90km/h
